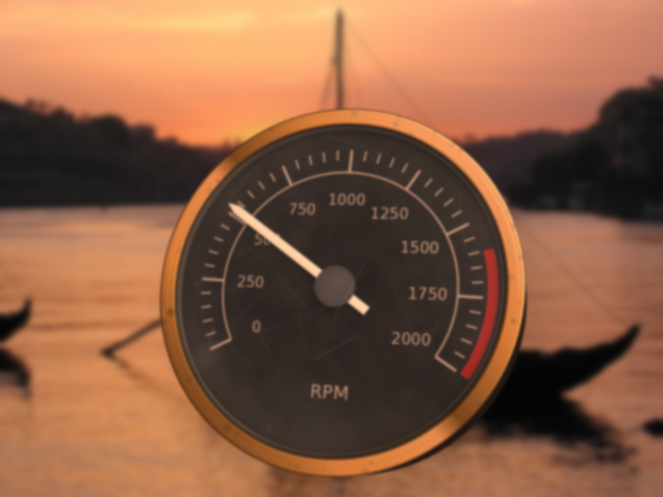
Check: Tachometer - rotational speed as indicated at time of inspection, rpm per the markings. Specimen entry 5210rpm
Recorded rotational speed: 525rpm
